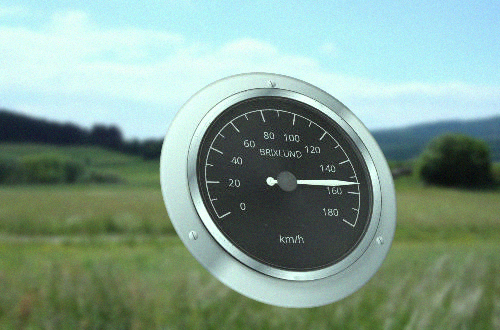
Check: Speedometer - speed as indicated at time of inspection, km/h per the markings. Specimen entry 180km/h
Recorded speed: 155km/h
